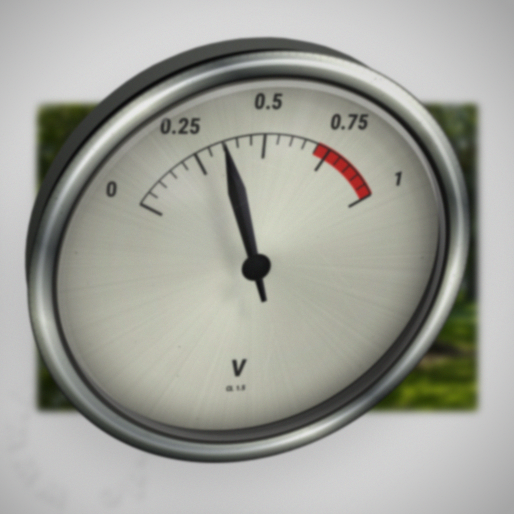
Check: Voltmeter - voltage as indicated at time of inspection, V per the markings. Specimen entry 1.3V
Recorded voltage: 0.35V
